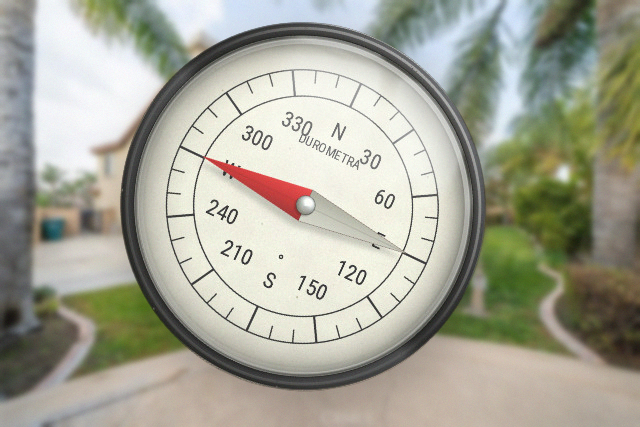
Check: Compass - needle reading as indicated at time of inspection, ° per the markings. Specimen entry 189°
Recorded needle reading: 270°
